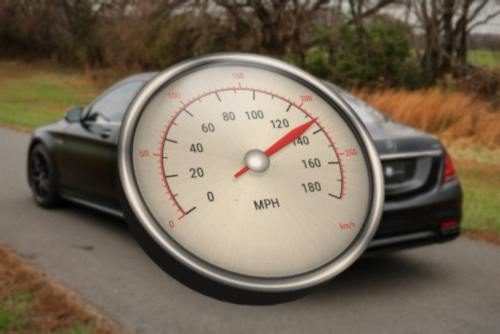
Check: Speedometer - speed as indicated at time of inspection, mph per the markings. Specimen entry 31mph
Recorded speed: 135mph
